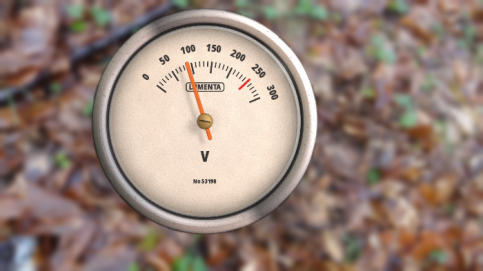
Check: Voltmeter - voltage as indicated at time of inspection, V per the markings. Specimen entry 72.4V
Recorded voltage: 90V
